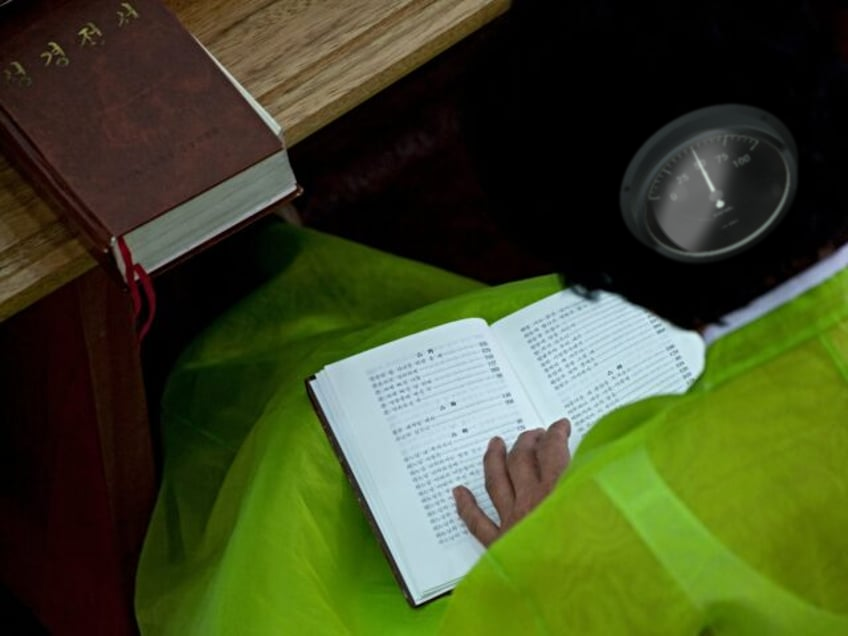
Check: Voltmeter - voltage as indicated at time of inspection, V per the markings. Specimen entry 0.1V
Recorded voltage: 50V
